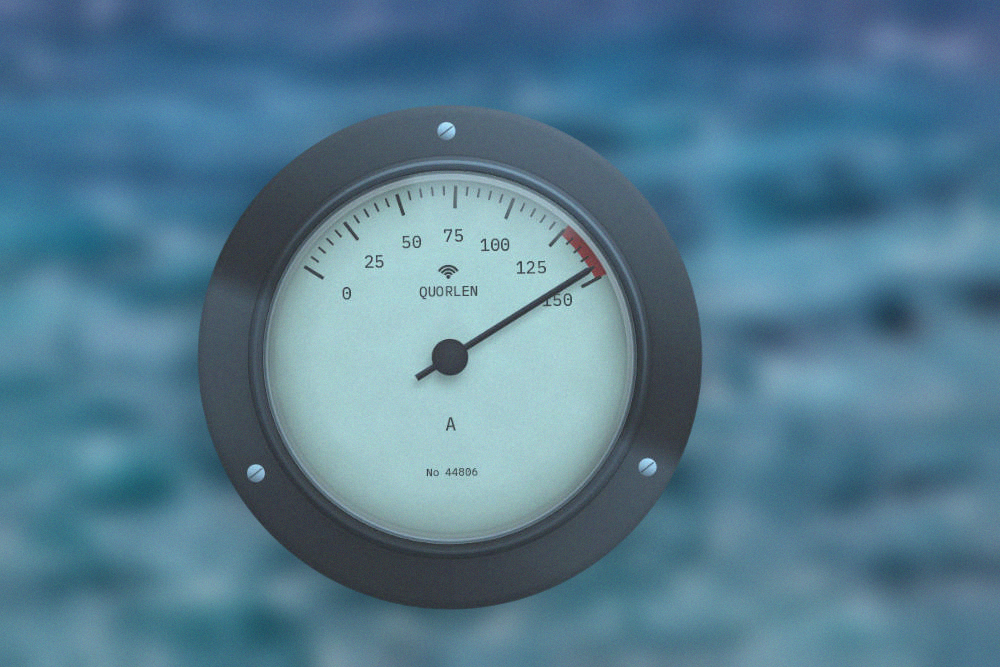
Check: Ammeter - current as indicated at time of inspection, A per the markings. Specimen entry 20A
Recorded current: 145A
